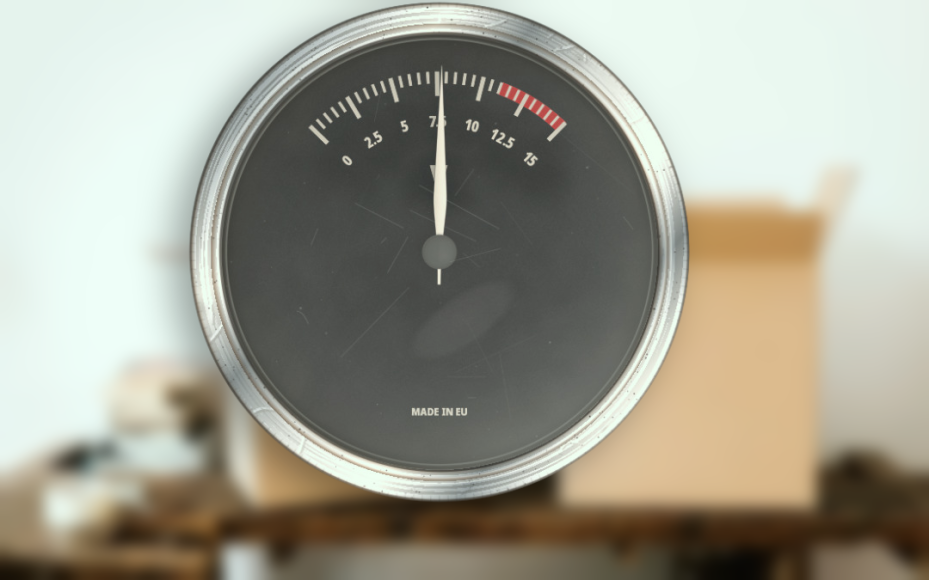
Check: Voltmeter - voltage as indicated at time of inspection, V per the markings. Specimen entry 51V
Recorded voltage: 7.75V
